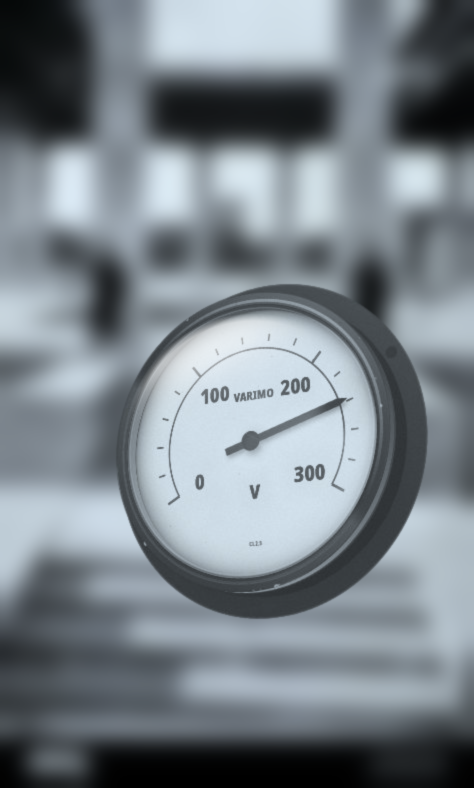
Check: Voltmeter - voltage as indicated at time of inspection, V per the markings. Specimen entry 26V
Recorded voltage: 240V
